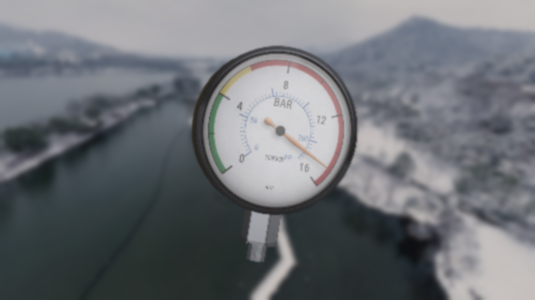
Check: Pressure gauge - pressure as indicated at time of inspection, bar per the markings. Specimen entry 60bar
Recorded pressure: 15bar
